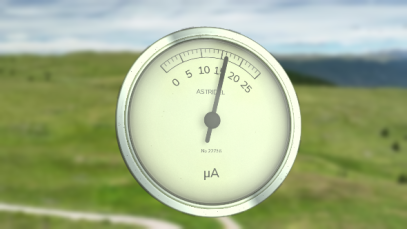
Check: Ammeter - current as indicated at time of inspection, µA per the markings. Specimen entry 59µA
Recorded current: 16µA
